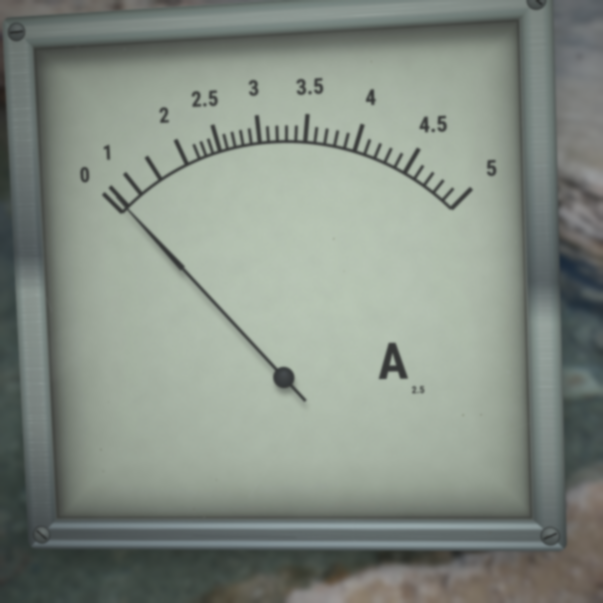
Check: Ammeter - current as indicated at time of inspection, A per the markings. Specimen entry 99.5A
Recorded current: 0.5A
